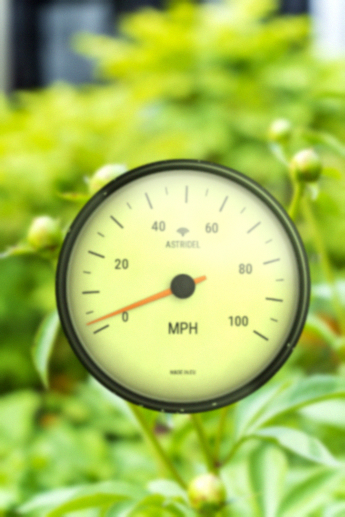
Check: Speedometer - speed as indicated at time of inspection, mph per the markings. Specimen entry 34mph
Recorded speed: 2.5mph
